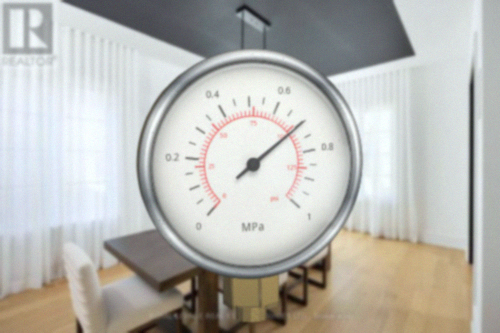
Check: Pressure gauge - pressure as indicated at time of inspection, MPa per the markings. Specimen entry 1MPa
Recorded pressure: 0.7MPa
